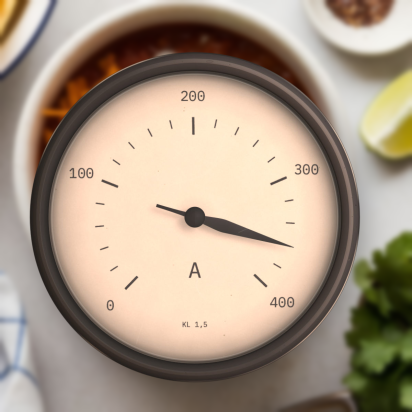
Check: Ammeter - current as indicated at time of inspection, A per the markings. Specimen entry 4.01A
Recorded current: 360A
